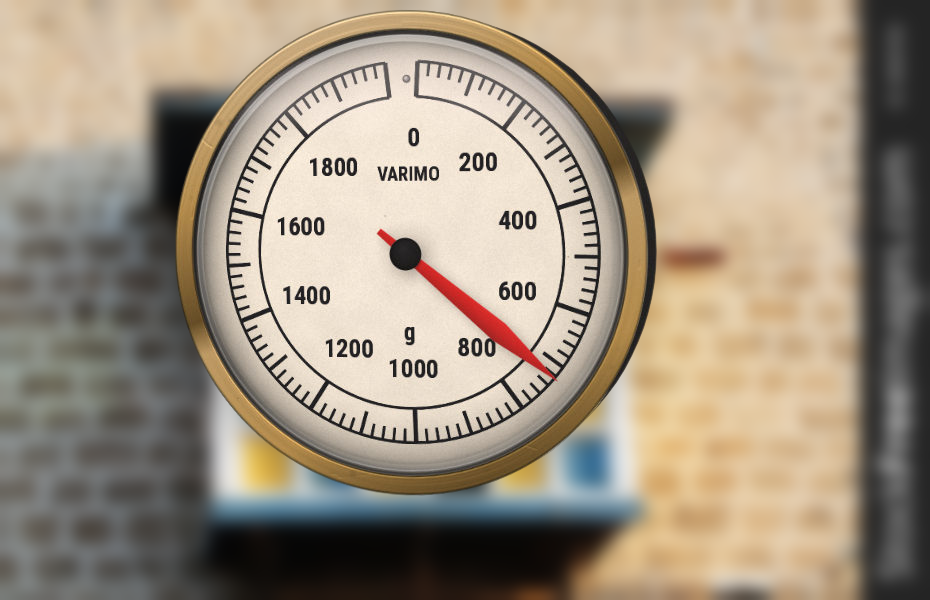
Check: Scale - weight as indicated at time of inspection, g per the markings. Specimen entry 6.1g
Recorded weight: 720g
